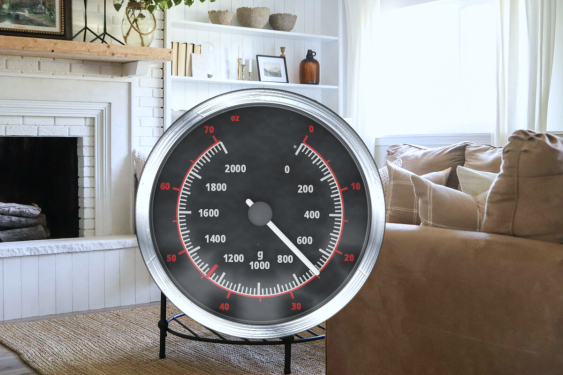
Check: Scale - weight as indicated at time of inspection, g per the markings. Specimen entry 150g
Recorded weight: 700g
